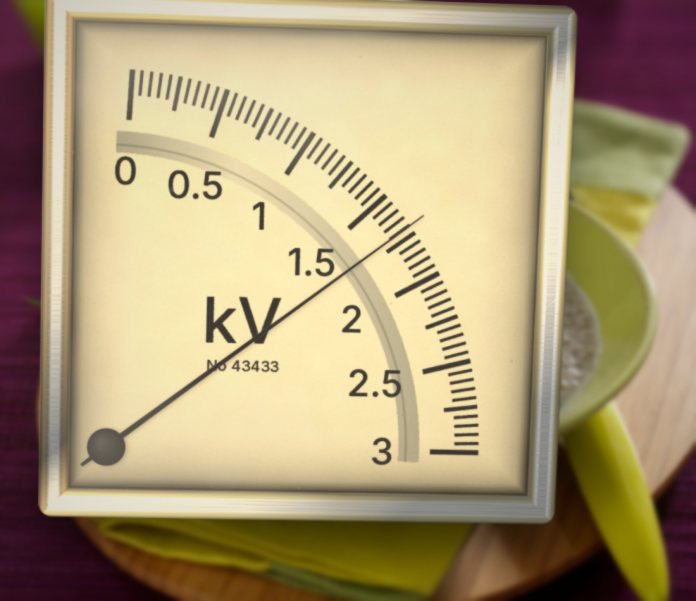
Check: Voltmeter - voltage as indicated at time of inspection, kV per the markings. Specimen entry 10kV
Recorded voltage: 1.7kV
